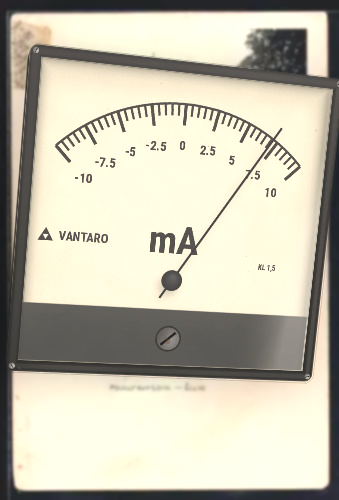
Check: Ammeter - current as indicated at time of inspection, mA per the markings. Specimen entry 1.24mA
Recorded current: 7mA
